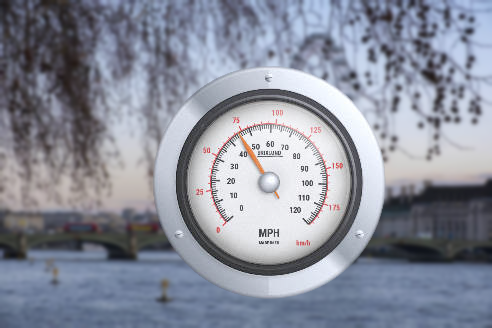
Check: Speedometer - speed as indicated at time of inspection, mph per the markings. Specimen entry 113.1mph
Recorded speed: 45mph
